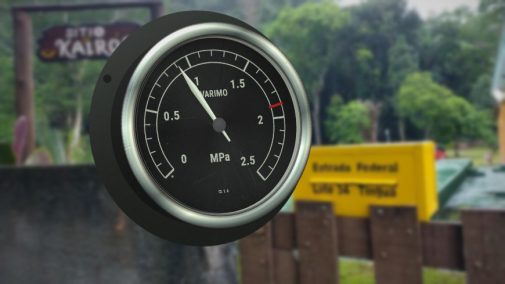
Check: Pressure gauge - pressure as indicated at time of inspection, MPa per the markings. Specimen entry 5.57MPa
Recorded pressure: 0.9MPa
